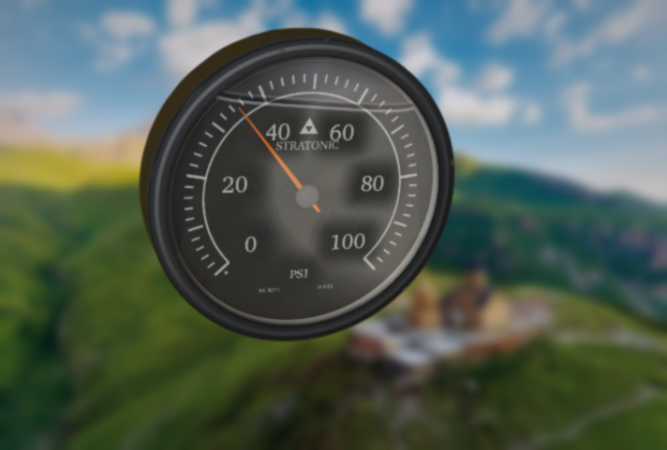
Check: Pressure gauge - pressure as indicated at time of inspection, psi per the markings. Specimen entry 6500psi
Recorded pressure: 35psi
